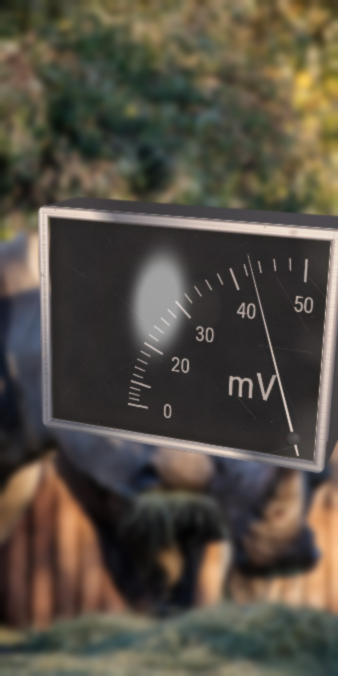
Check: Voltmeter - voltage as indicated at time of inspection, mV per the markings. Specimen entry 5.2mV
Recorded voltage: 43mV
